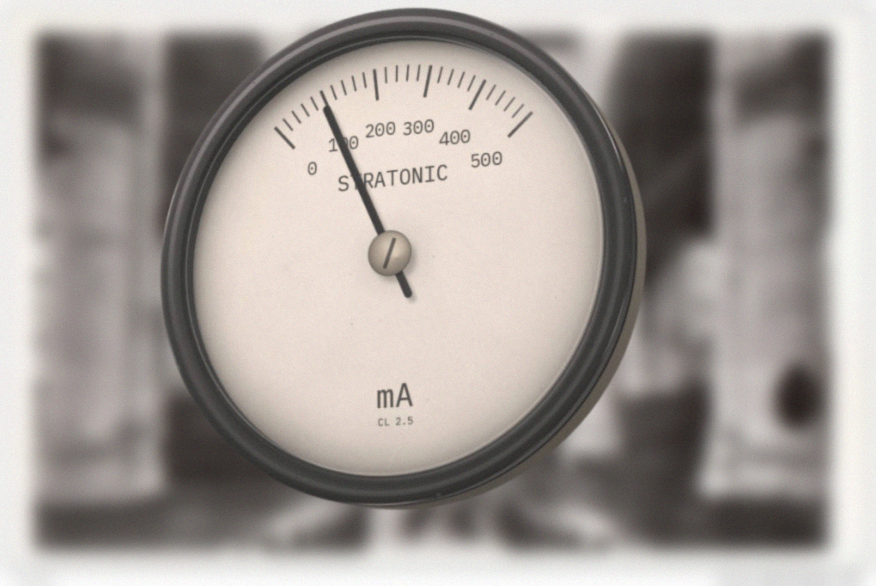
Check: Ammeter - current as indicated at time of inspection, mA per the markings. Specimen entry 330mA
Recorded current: 100mA
